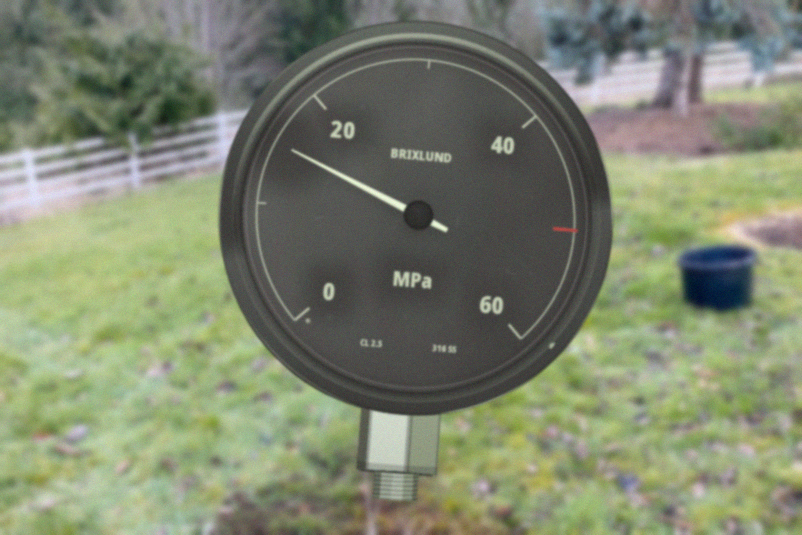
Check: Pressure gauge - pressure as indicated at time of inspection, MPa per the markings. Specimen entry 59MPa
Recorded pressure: 15MPa
